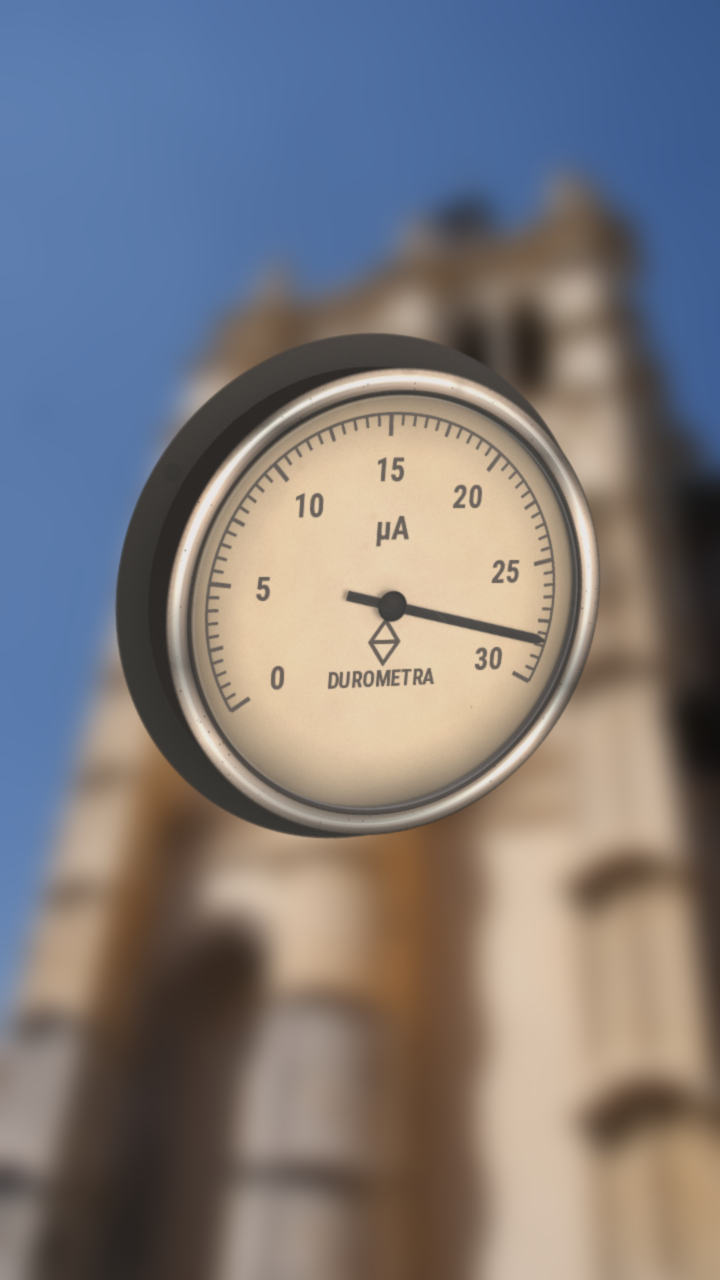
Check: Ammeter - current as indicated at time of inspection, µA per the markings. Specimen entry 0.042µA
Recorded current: 28.25µA
